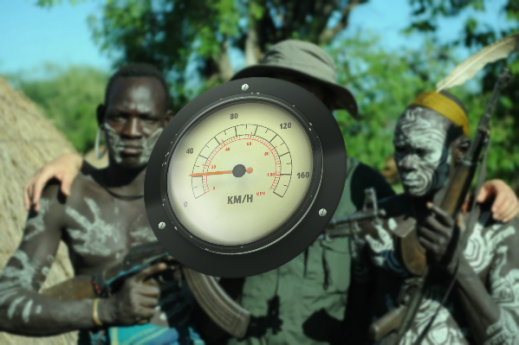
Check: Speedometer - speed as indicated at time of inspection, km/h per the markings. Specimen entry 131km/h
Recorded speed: 20km/h
